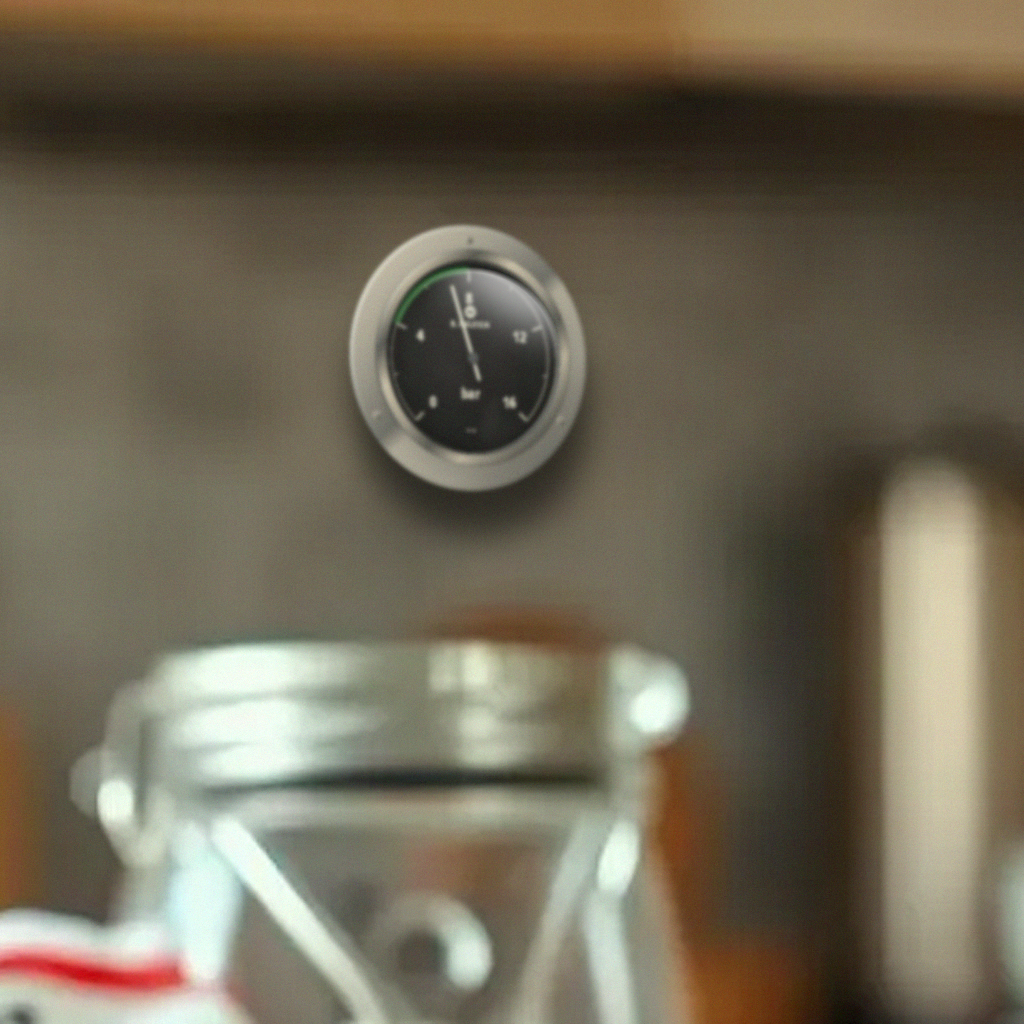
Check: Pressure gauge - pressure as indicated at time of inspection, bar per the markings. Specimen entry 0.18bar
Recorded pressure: 7bar
